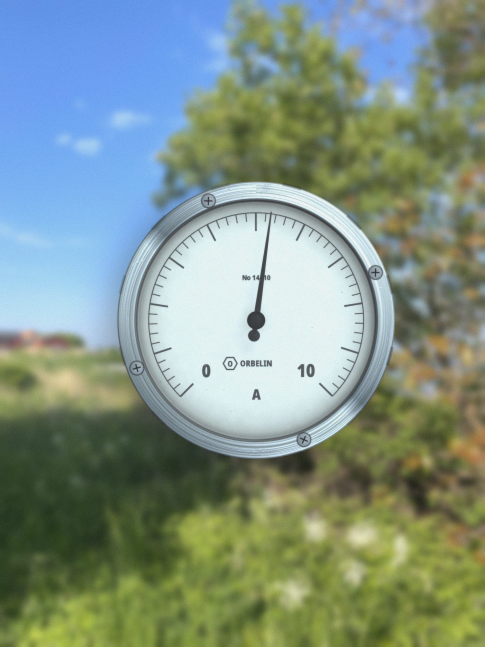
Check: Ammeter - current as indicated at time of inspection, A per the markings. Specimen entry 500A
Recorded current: 5.3A
